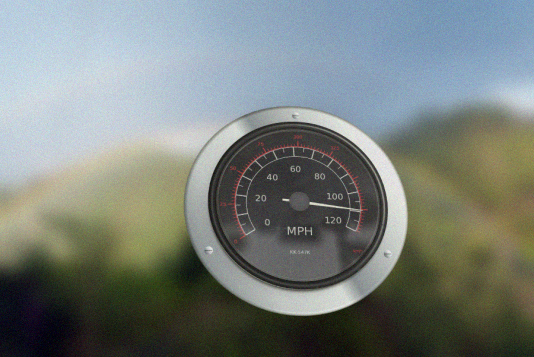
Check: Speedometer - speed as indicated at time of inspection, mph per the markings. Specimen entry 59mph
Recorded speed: 110mph
